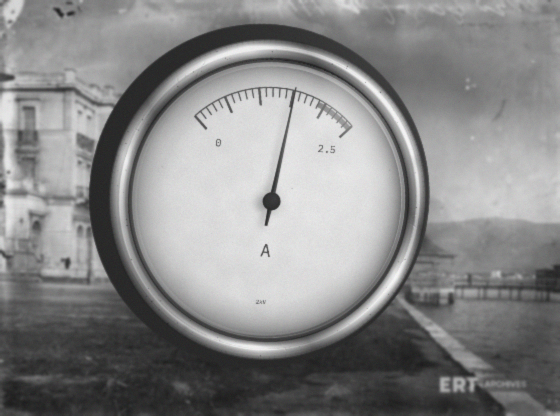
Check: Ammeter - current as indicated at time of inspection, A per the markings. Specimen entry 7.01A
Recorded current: 1.5A
